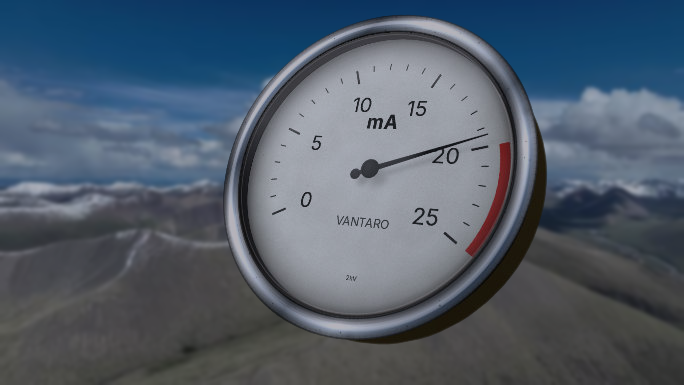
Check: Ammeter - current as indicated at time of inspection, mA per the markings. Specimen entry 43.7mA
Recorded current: 19.5mA
